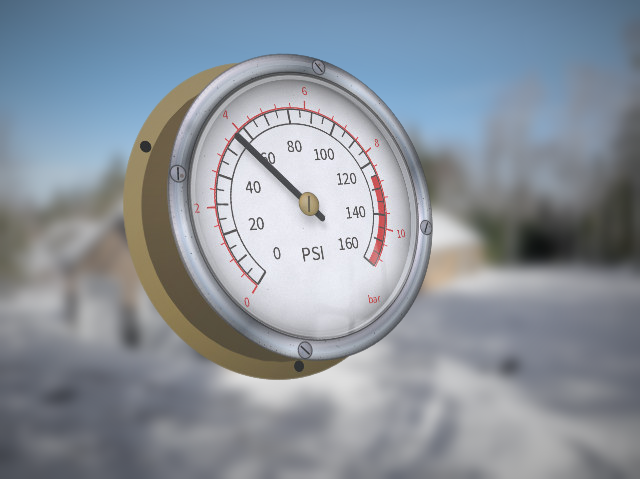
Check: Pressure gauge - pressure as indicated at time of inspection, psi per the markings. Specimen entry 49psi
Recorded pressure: 55psi
